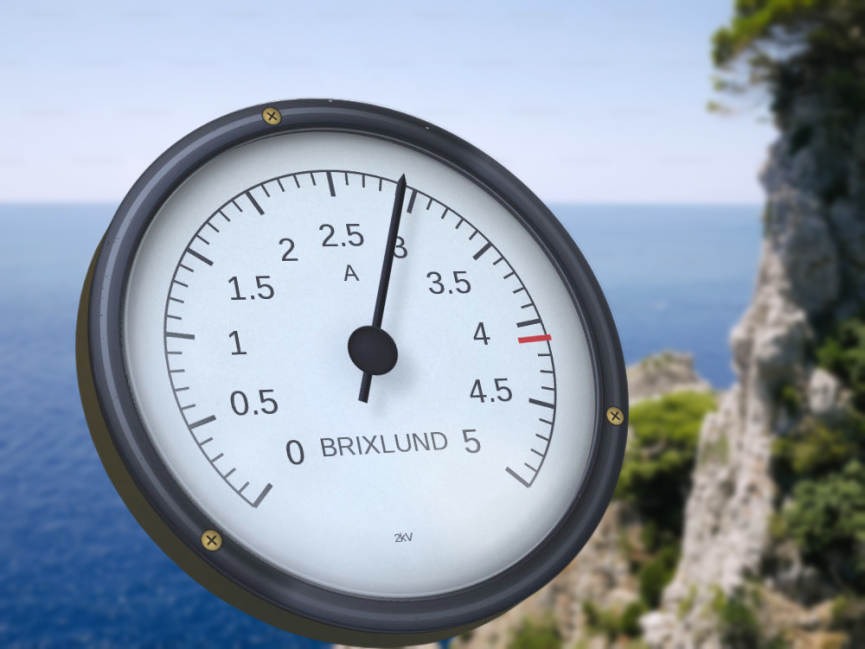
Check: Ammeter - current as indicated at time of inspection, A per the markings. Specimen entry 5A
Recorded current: 2.9A
